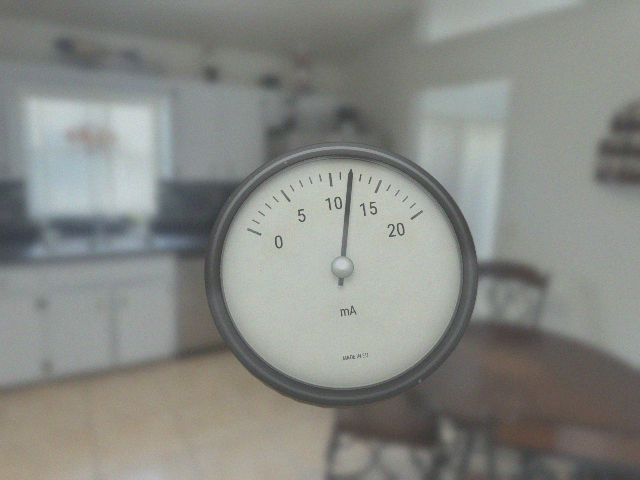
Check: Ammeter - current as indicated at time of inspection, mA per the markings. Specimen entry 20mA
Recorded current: 12mA
